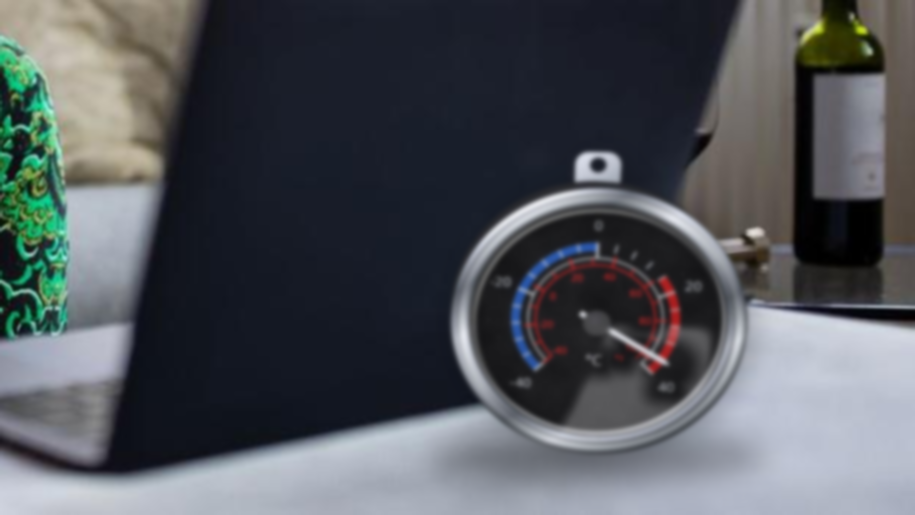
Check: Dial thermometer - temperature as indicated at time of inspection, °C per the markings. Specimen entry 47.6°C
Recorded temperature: 36°C
